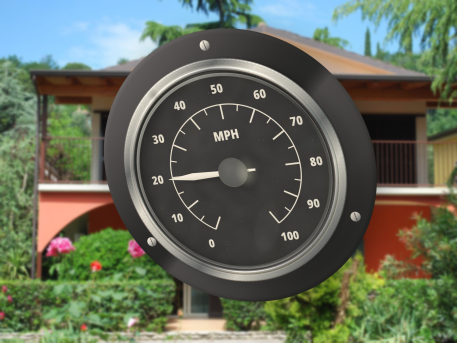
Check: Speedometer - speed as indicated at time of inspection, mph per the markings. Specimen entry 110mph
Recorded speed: 20mph
